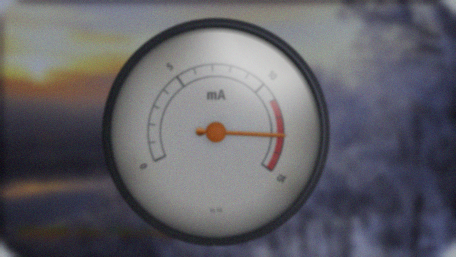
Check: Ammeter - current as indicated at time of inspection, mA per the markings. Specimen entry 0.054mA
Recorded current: 13mA
